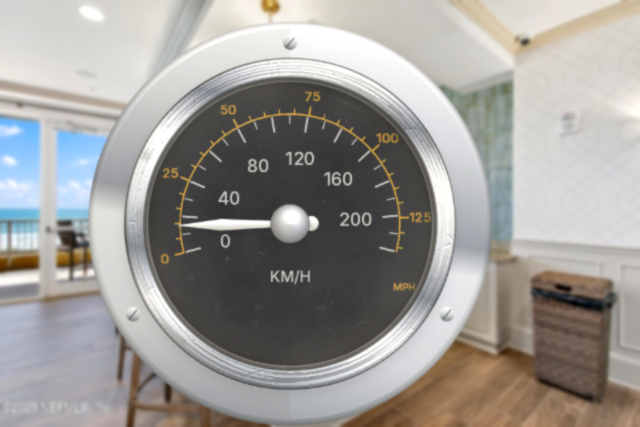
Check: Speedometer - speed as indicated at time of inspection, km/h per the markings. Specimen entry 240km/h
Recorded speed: 15km/h
